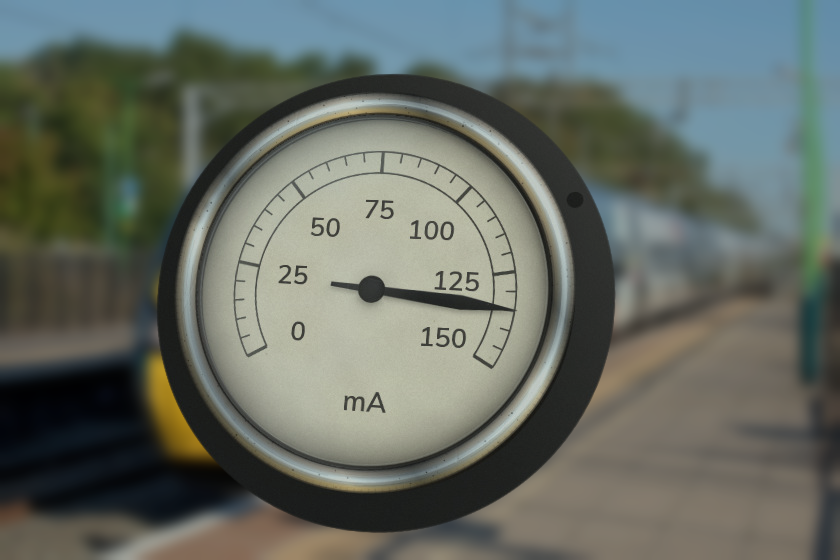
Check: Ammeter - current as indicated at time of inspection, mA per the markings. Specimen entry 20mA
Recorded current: 135mA
